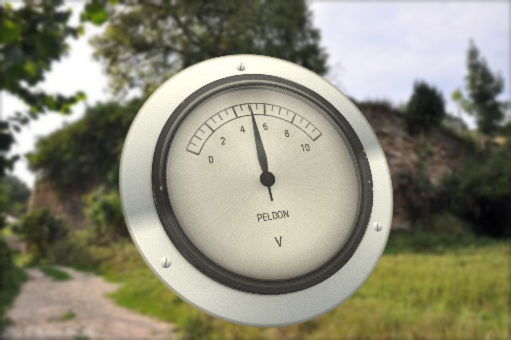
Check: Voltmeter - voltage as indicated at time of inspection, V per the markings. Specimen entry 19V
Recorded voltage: 5V
